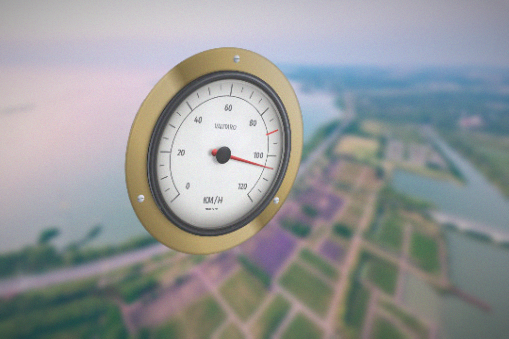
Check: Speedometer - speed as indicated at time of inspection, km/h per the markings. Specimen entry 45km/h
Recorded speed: 105km/h
